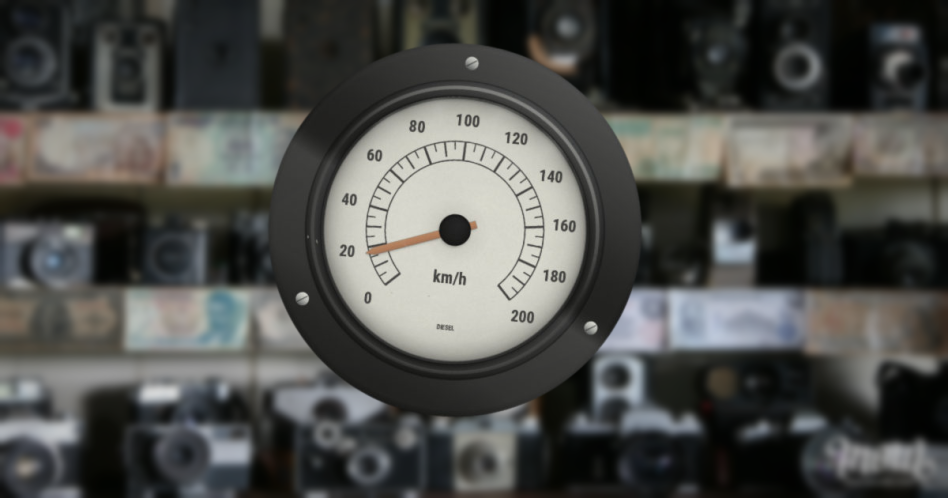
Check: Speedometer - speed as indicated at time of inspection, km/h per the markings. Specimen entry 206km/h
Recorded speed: 17.5km/h
